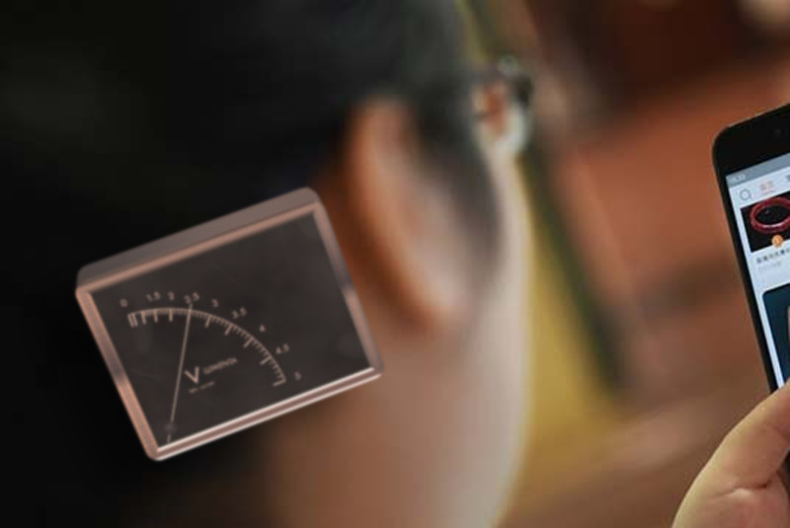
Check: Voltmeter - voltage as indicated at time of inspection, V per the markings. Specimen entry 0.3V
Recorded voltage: 2.5V
